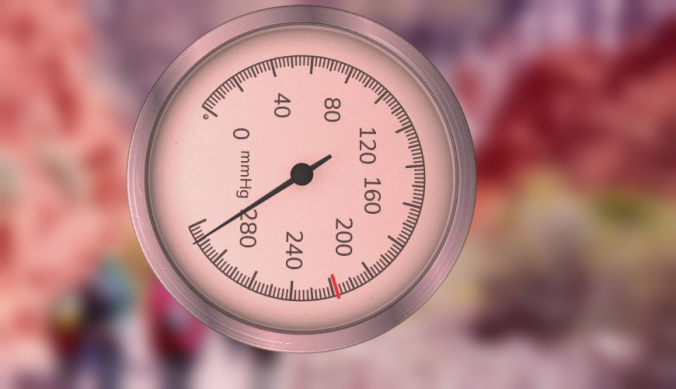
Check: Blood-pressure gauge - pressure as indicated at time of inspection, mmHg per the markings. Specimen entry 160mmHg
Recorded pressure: 292mmHg
